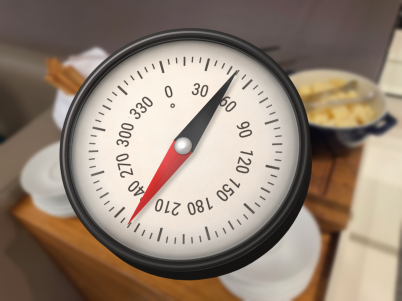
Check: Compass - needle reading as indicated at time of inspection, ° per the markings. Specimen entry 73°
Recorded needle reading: 230°
